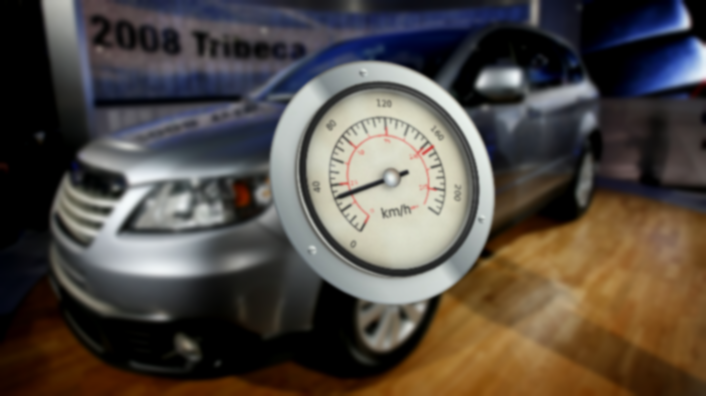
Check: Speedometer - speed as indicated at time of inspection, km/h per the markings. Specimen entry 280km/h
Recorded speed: 30km/h
